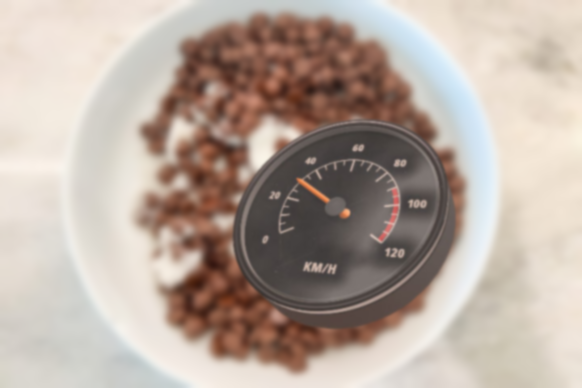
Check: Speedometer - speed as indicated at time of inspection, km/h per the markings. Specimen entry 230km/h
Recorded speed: 30km/h
